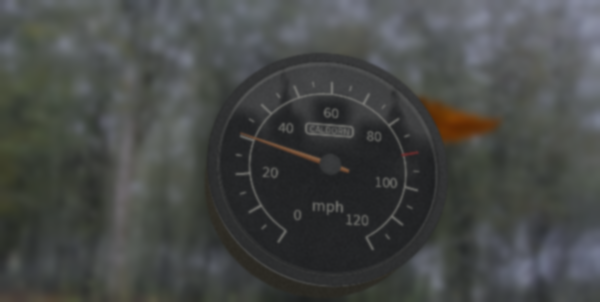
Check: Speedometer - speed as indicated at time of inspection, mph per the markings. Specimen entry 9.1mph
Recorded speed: 30mph
